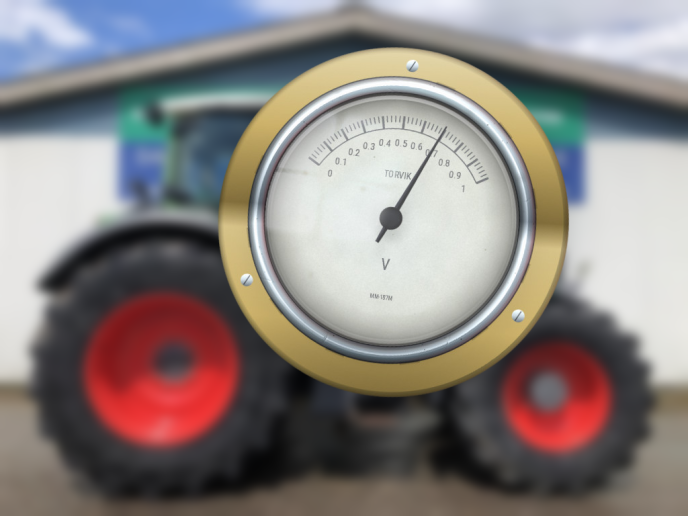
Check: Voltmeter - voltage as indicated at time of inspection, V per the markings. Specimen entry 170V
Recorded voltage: 0.7V
